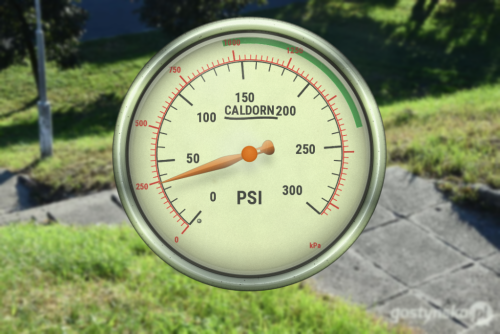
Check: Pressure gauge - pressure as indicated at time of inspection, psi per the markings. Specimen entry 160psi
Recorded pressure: 35psi
